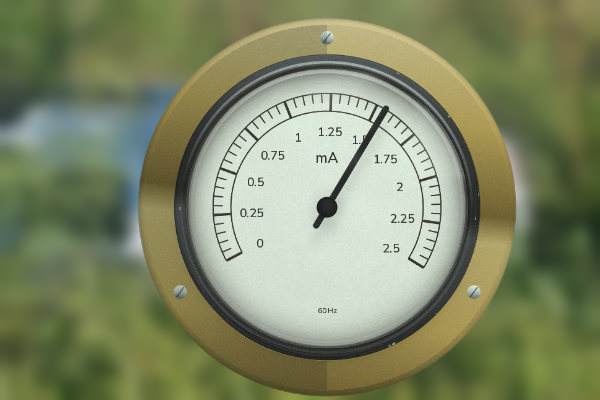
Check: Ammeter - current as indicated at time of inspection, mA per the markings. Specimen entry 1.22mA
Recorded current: 1.55mA
